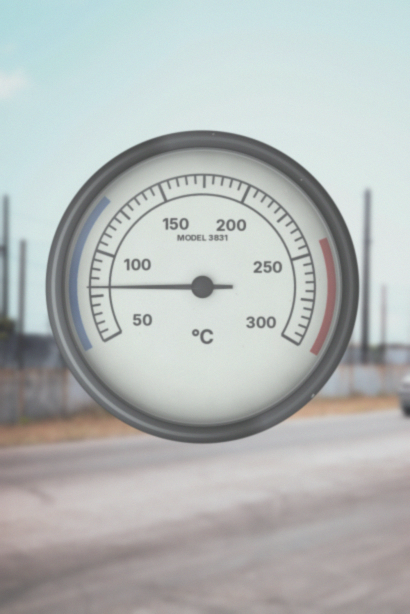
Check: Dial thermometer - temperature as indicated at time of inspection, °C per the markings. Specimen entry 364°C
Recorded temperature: 80°C
